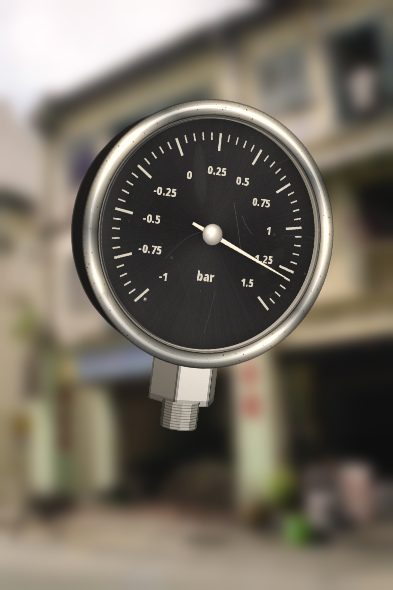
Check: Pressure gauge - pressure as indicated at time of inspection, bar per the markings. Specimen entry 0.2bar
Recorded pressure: 1.3bar
